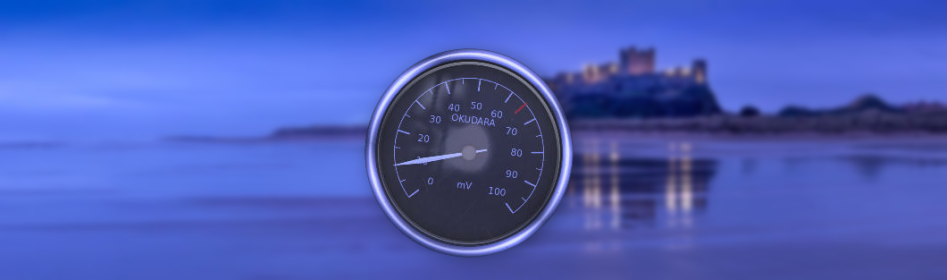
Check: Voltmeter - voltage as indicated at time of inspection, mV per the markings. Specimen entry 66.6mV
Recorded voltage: 10mV
